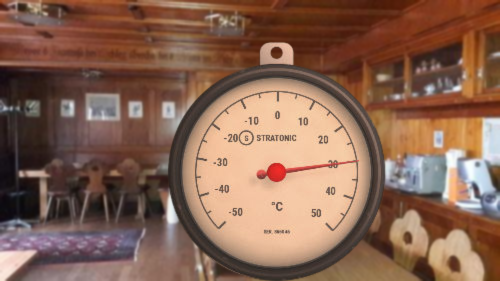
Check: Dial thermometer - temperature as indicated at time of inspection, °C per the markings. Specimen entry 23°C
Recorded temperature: 30°C
